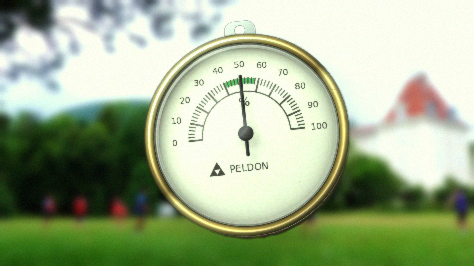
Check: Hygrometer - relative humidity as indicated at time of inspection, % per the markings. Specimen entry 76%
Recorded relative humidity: 50%
